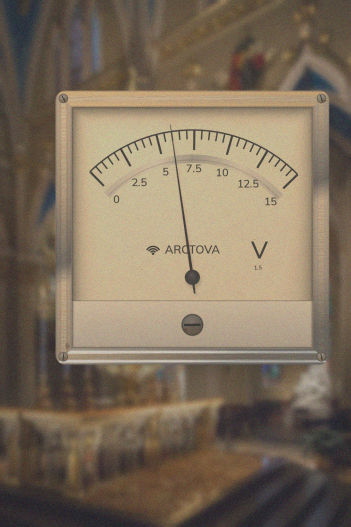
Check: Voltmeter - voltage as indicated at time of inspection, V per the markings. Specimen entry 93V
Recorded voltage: 6V
